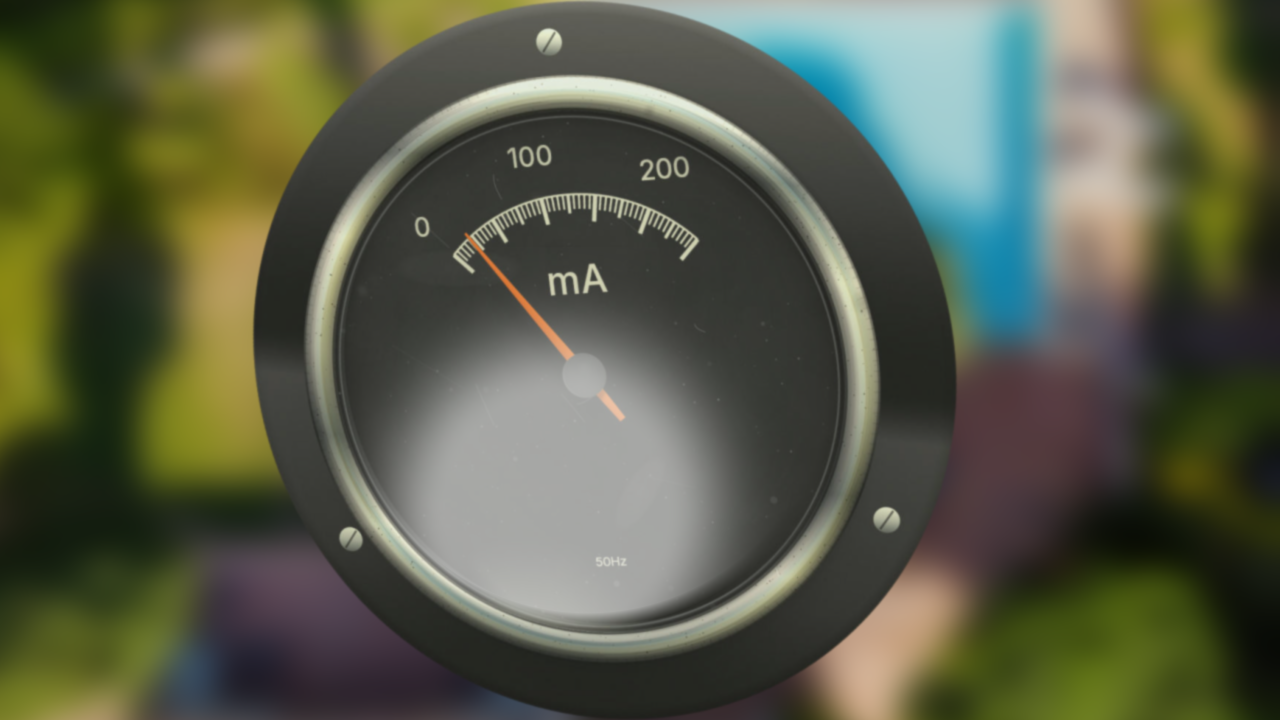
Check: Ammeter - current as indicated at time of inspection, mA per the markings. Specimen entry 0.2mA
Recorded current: 25mA
